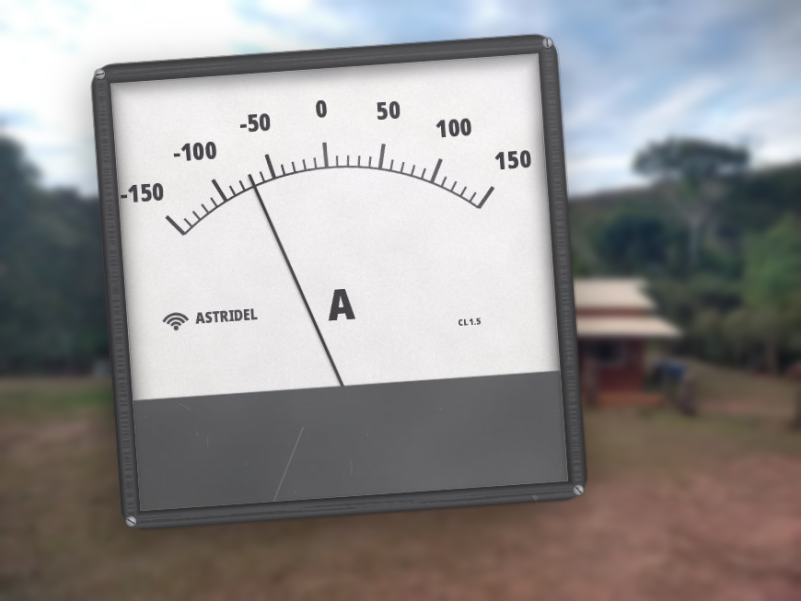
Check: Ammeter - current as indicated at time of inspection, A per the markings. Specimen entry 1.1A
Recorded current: -70A
